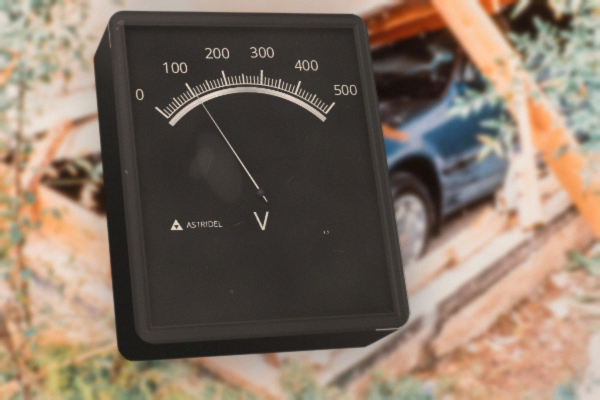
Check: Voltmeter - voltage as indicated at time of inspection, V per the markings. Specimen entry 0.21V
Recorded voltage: 100V
